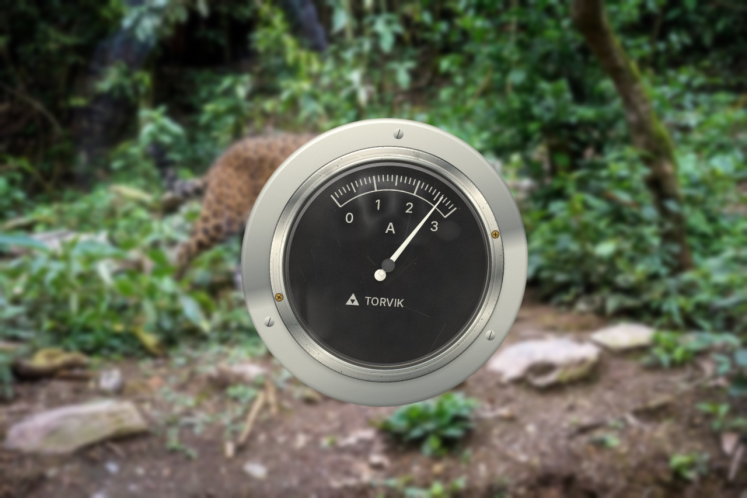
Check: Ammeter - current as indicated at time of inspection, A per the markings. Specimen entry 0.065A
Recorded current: 2.6A
